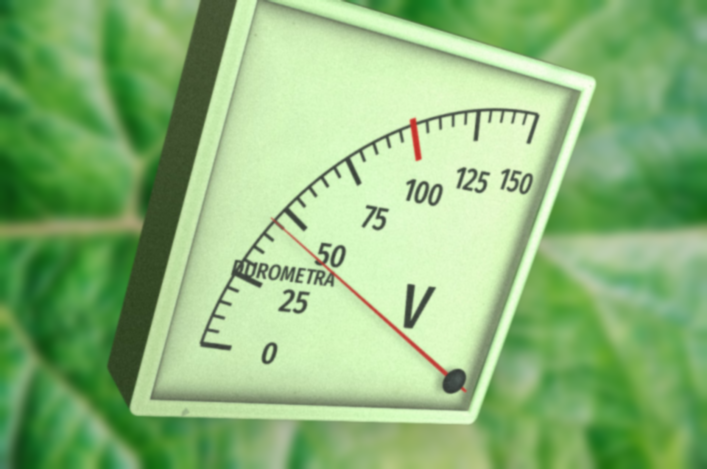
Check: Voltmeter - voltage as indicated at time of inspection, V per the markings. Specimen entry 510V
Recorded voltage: 45V
